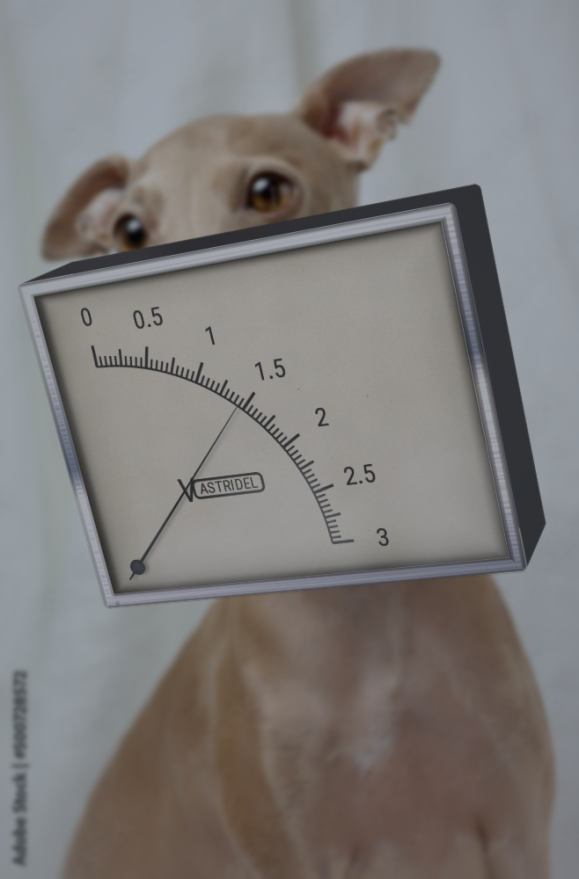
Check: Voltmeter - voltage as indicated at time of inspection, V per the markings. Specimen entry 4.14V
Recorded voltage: 1.45V
